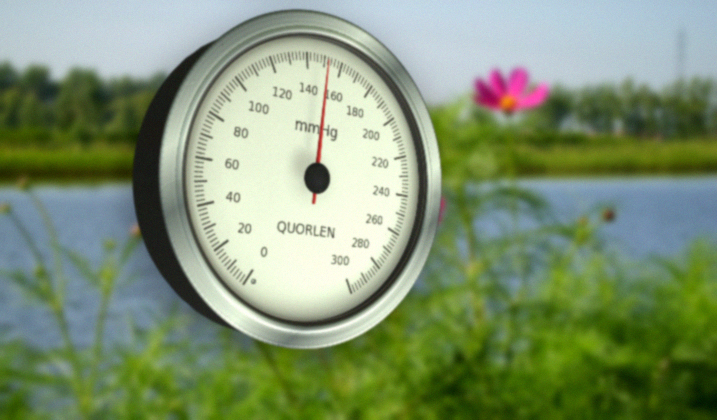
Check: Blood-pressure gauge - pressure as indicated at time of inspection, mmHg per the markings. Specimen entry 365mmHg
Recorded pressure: 150mmHg
